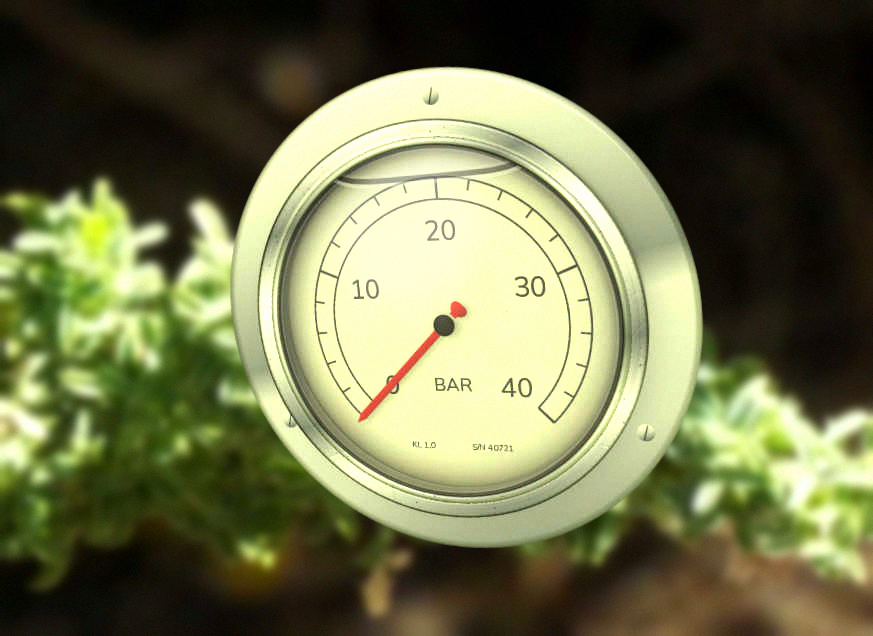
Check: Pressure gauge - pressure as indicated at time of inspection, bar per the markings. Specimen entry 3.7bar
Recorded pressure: 0bar
